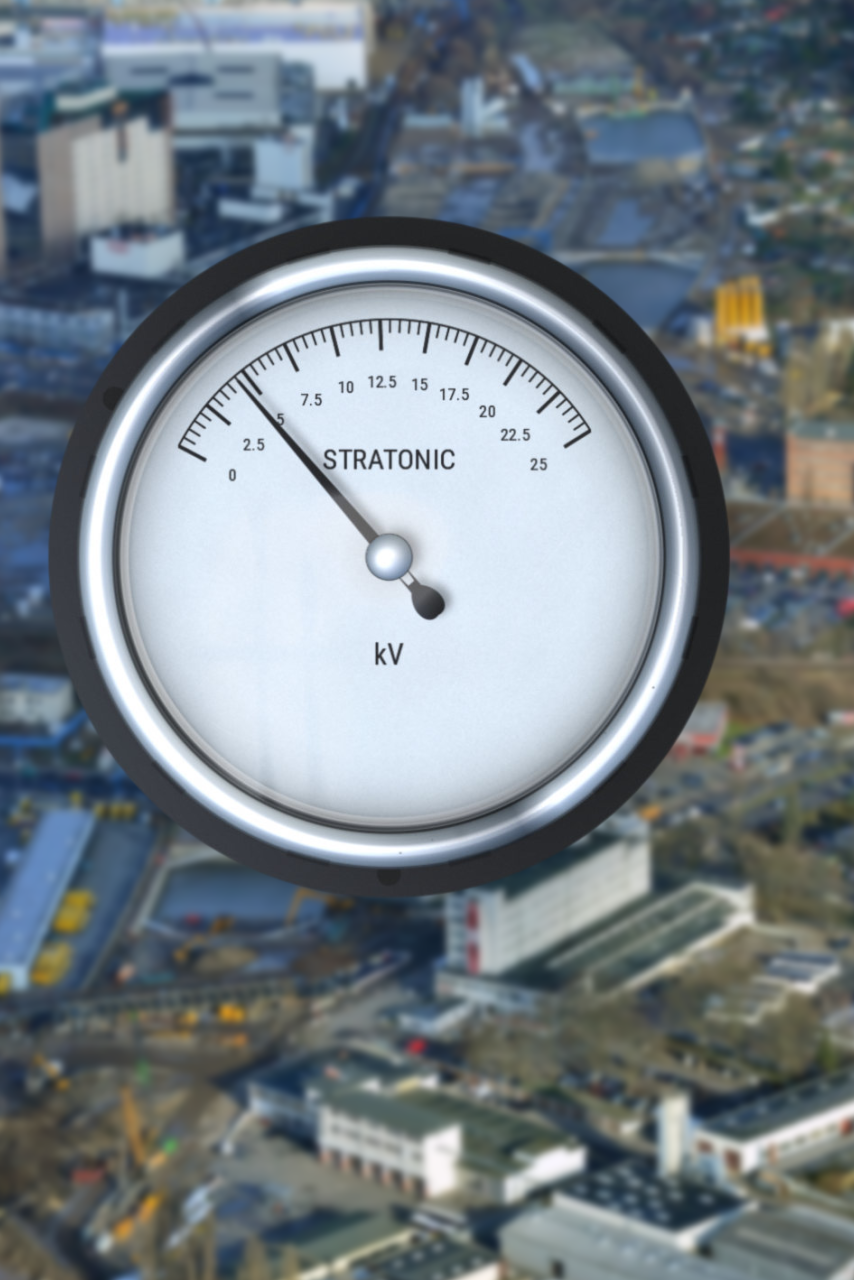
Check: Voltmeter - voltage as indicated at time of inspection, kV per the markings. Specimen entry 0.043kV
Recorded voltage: 4.5kV
